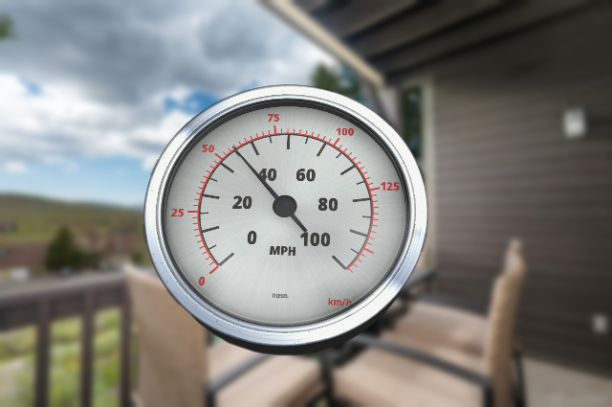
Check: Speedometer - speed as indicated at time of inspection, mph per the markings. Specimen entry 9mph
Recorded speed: 35mph
